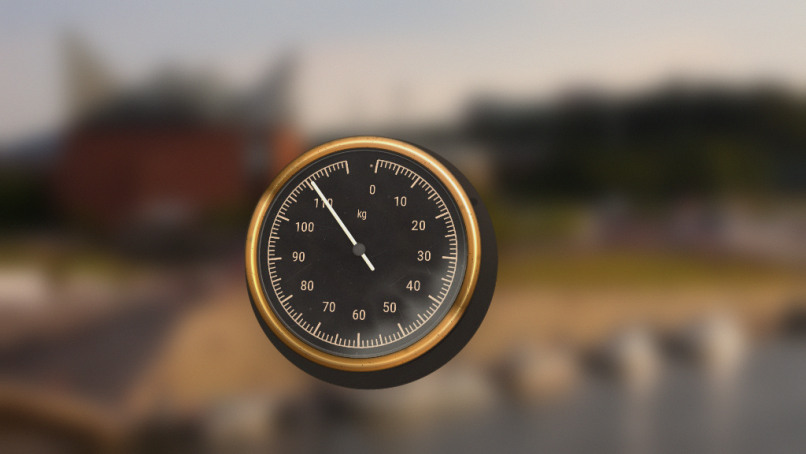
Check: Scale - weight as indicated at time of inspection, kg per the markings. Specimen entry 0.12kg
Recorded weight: 111kg
